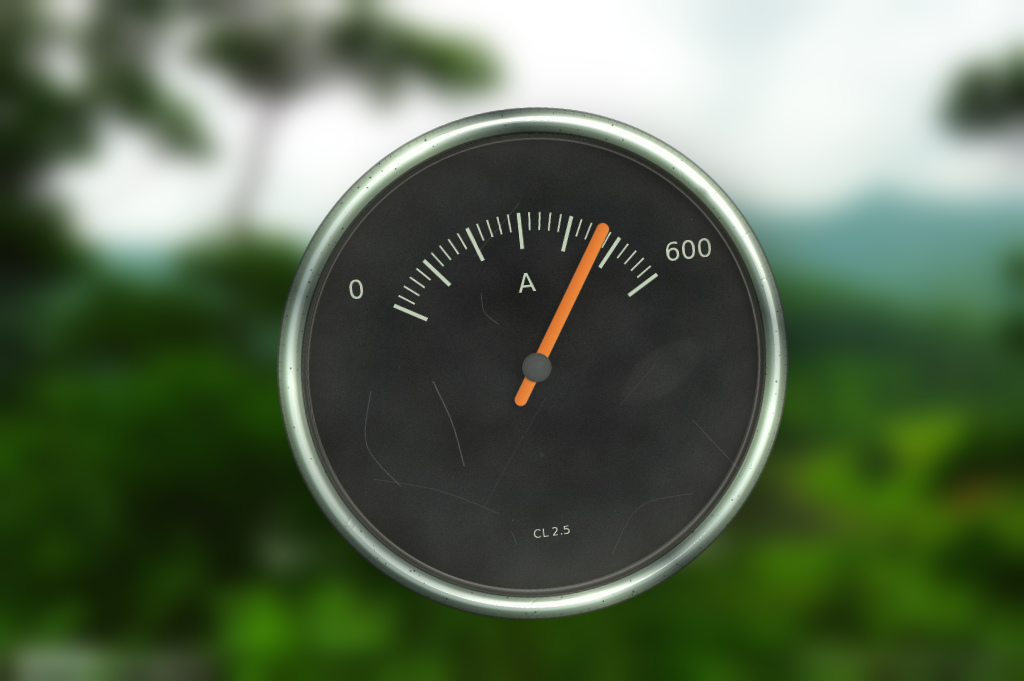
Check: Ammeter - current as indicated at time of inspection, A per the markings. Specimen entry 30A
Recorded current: 460A
